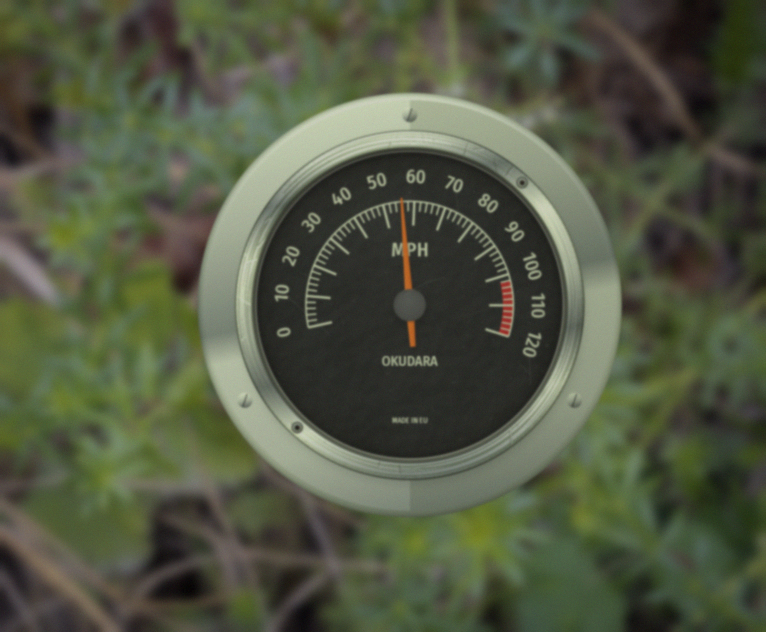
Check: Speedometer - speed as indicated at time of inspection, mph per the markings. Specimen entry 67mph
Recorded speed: 56mph
